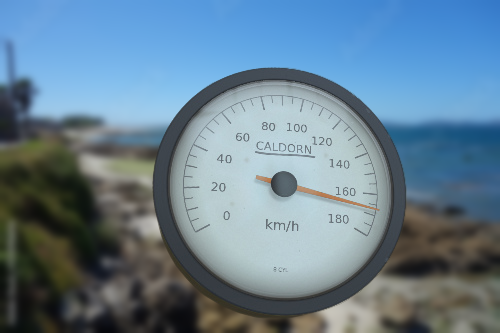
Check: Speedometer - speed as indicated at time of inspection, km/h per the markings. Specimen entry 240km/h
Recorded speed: 167.5km/h
